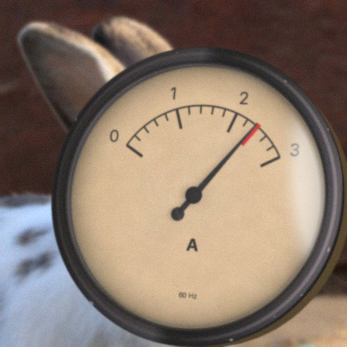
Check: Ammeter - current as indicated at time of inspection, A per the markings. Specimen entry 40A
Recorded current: 2.4A
